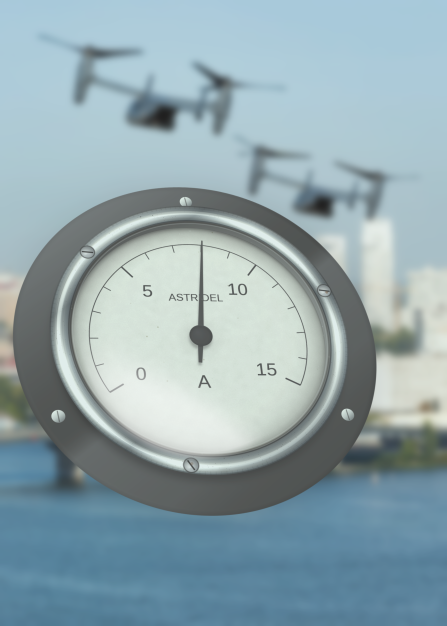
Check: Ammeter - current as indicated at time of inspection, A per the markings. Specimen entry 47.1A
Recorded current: 8A
